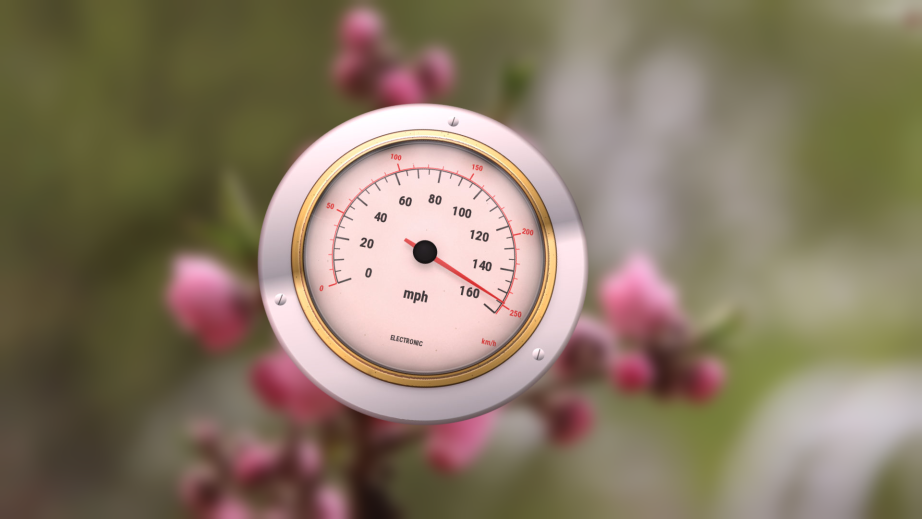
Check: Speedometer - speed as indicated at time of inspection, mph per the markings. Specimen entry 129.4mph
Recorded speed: 155mph
